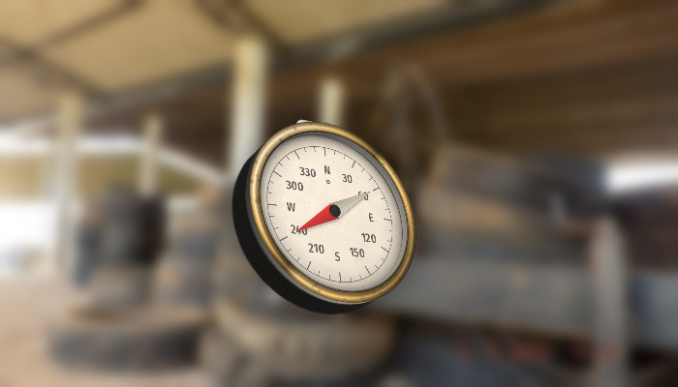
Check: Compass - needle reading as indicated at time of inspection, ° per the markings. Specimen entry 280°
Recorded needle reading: 240°
